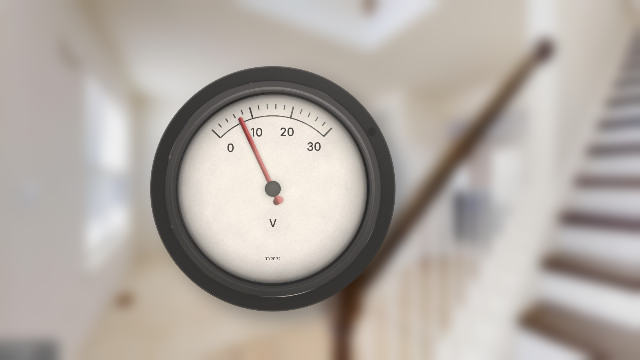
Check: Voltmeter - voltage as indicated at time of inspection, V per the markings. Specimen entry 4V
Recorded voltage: 7V
